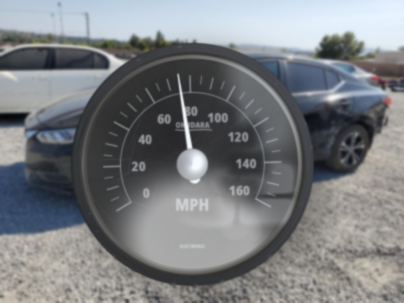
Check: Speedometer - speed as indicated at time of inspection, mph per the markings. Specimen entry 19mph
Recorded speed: 75mph
